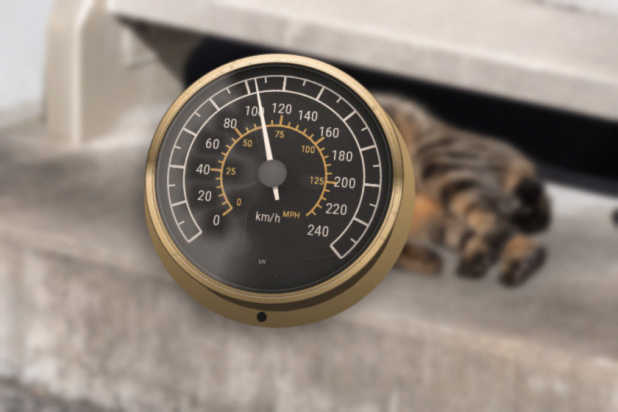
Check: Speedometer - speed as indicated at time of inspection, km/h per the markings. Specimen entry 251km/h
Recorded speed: 105km/h
